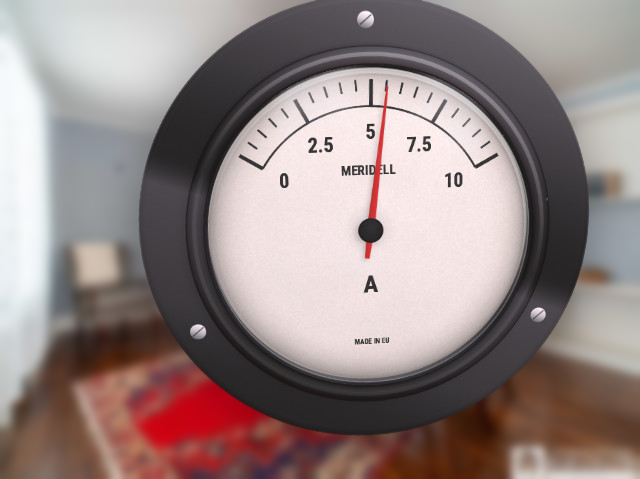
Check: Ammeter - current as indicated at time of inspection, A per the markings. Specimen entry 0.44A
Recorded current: 5.5A
